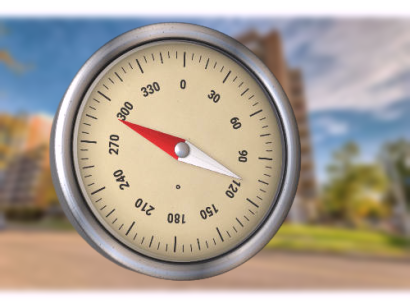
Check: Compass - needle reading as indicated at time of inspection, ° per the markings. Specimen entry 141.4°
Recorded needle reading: 290°
